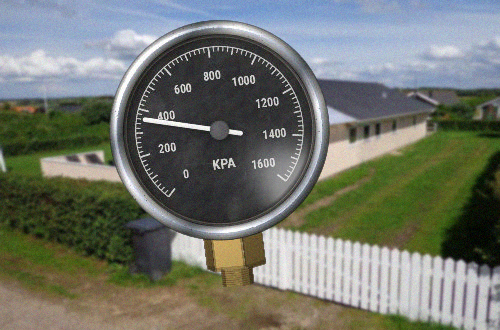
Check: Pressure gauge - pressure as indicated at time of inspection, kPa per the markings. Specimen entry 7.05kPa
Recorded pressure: 360kPa
